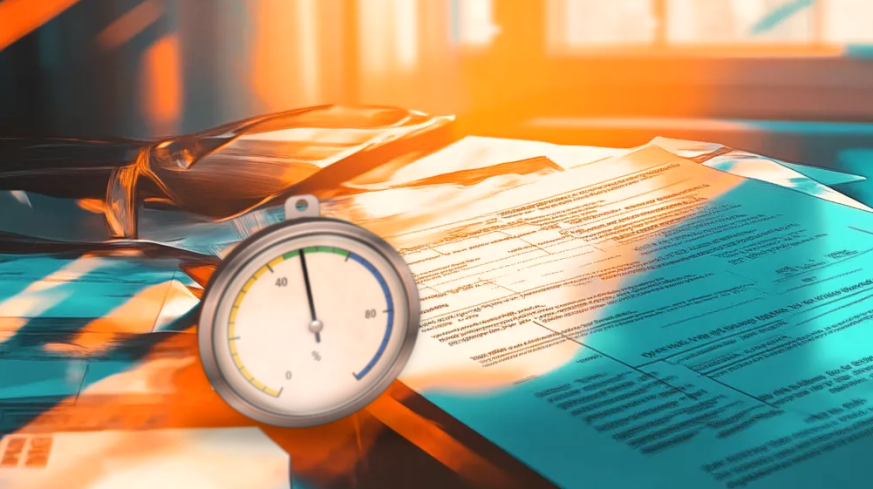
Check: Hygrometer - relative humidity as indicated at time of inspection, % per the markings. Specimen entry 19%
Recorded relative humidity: 48%
